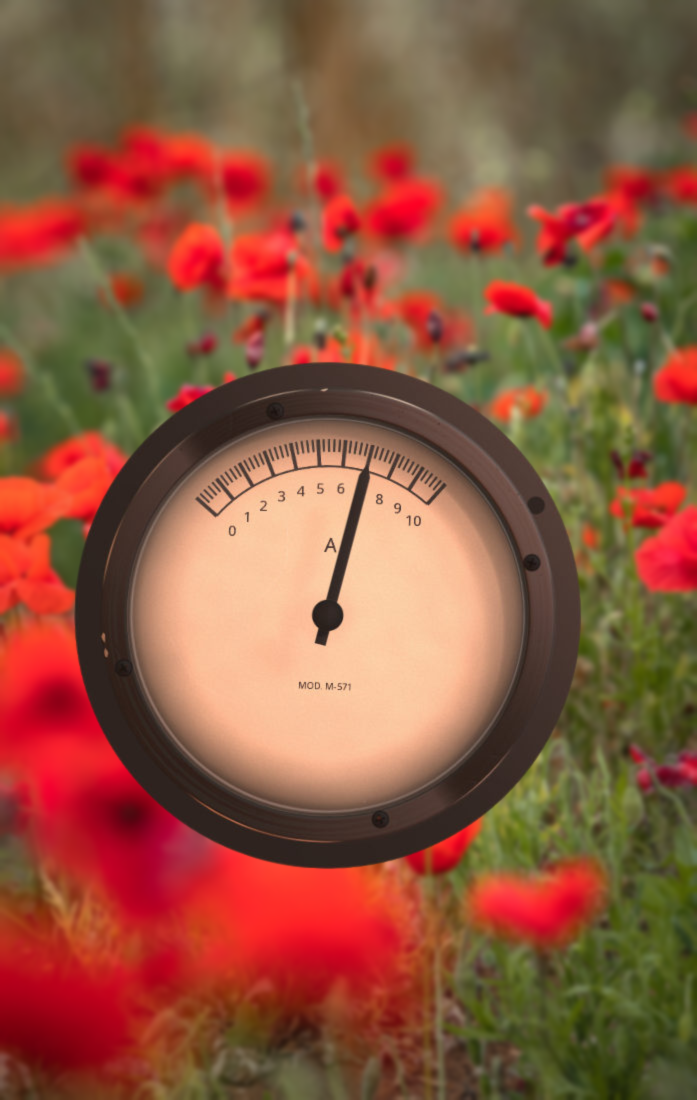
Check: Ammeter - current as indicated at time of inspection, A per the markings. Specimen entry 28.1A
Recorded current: 7A
